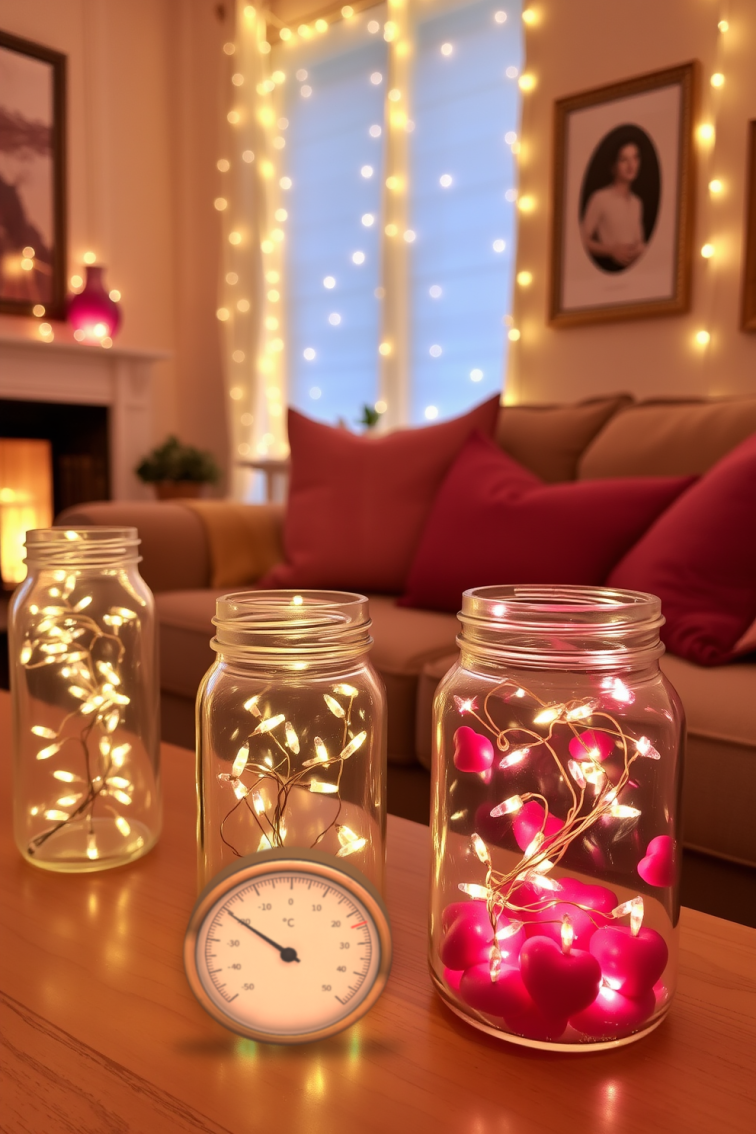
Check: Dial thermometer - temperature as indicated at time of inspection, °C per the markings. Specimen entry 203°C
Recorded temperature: -20°C
